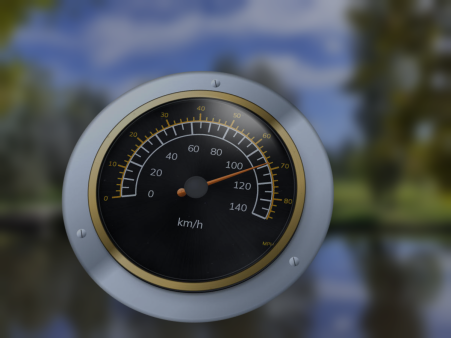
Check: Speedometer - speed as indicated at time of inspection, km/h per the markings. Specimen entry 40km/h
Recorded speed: 110km/h
